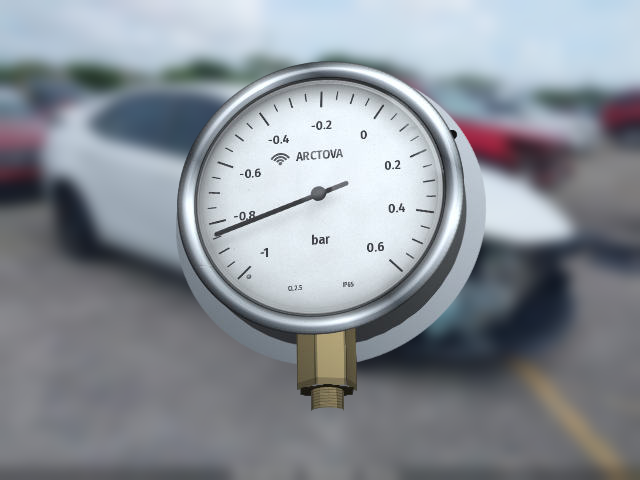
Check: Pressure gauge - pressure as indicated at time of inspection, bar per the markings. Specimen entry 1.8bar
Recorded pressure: -0.85bar
